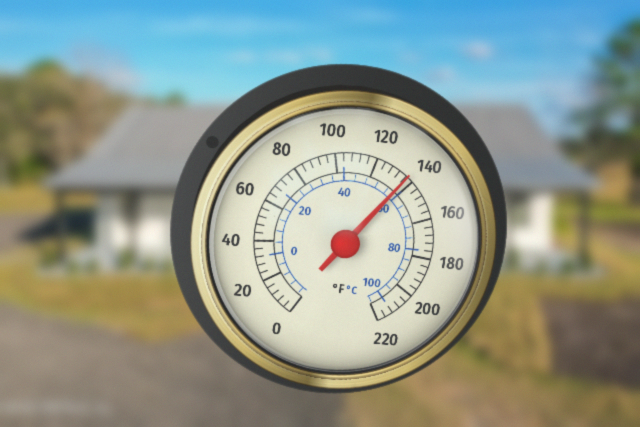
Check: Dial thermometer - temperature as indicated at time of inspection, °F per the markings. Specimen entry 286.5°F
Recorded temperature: 136°F
